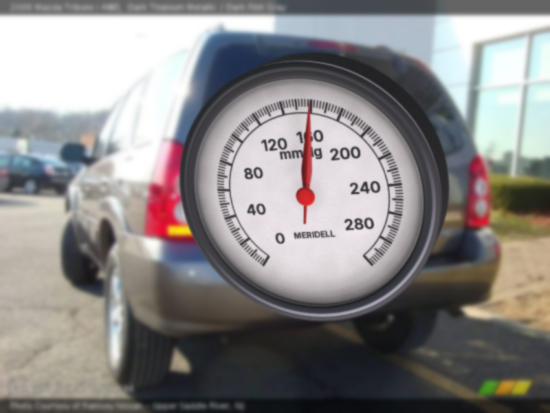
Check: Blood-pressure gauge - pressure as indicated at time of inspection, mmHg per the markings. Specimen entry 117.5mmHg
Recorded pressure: 160mmHg
